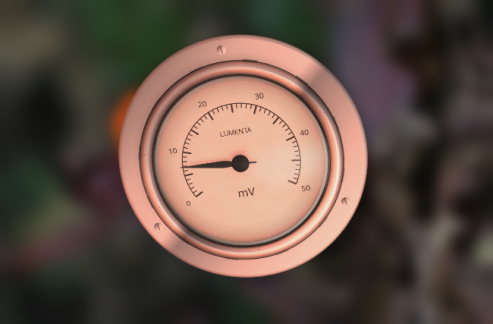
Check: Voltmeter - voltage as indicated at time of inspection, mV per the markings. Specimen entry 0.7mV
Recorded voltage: 7mV
